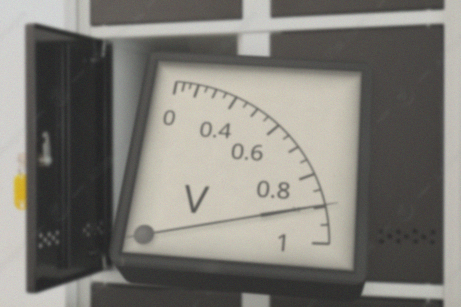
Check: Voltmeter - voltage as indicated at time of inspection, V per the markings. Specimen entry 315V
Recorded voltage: 0.9V
